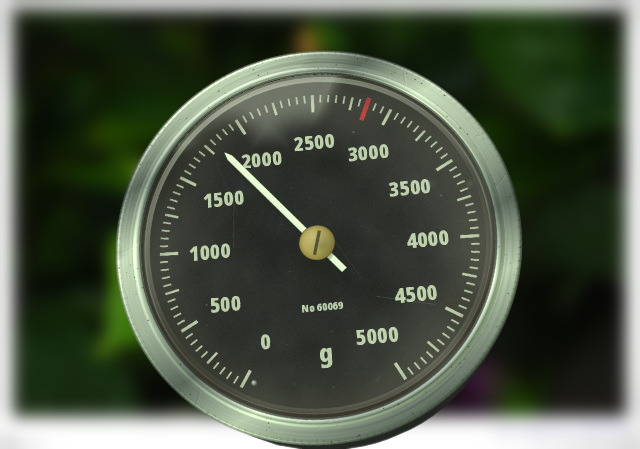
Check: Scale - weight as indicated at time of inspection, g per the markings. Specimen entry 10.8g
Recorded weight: 1800g
